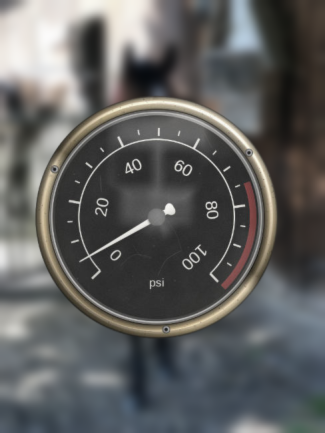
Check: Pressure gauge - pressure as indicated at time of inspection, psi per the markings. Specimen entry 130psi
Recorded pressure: 5psi
